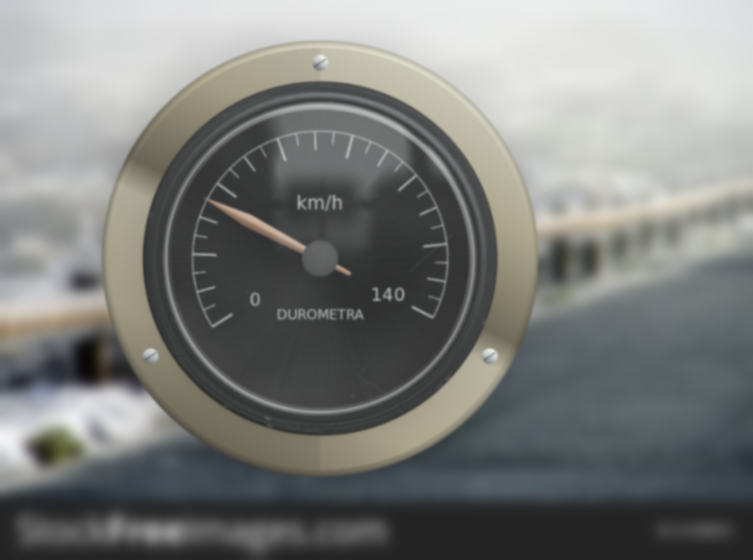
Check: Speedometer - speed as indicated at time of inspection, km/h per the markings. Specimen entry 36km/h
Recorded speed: 35km/h
